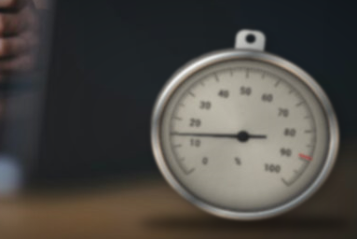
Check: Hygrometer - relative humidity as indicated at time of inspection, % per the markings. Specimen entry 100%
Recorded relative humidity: 15%
